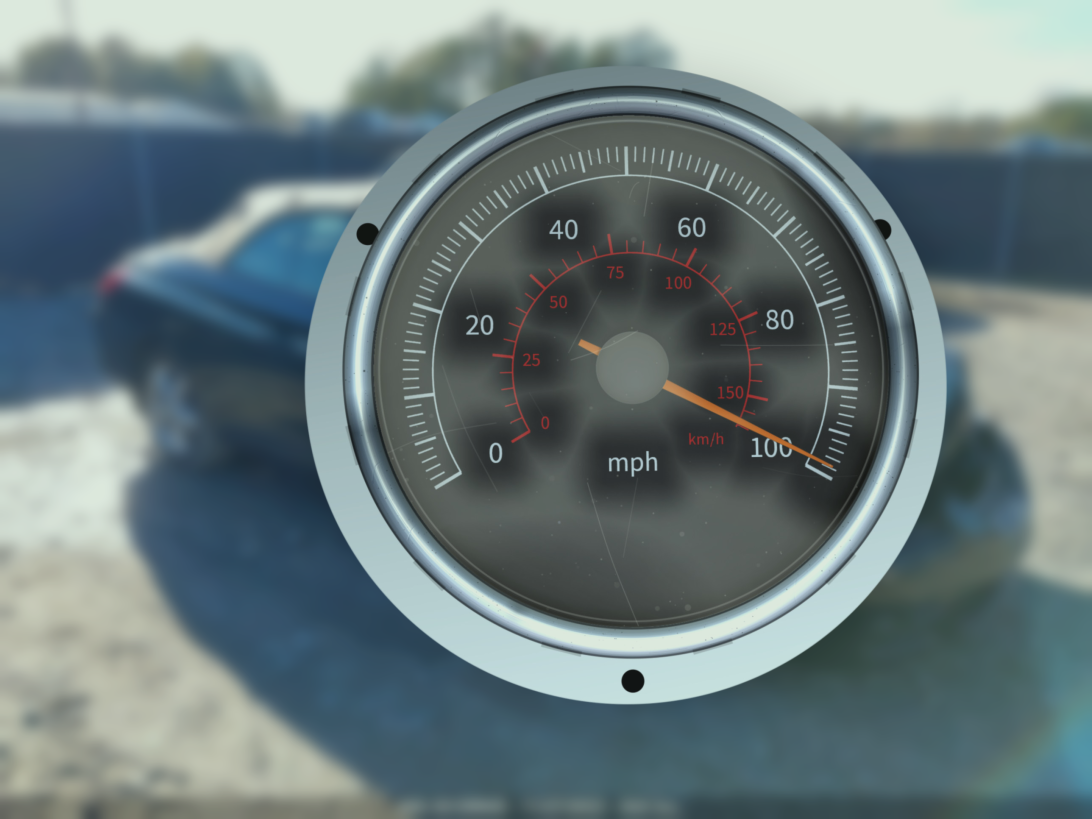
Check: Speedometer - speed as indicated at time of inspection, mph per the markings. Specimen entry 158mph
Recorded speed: 99mph
